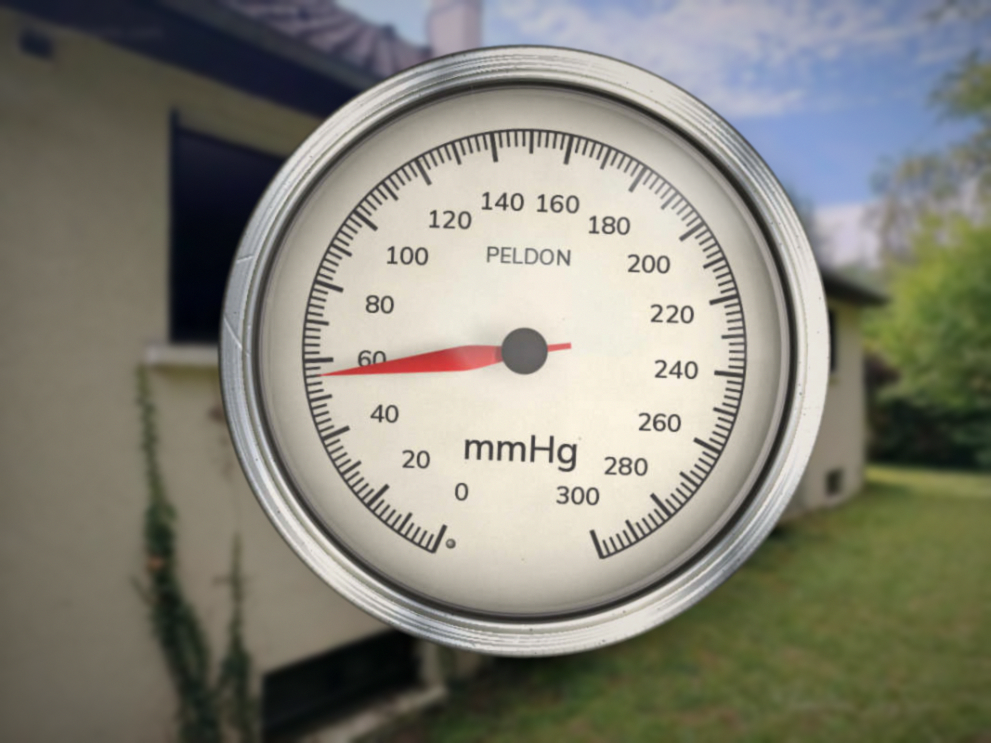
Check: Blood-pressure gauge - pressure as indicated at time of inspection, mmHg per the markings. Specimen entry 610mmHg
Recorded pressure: 56mmHg
